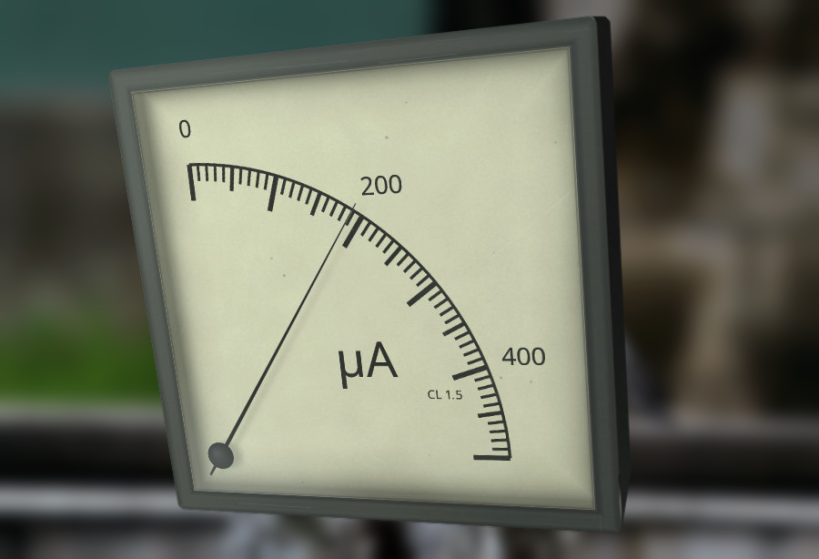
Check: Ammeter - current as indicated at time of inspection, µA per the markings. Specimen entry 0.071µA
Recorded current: 190µA
